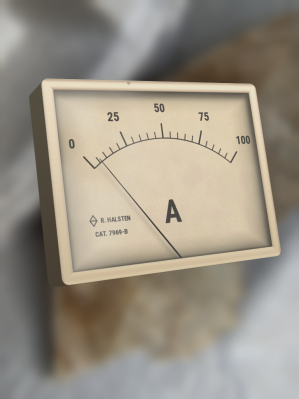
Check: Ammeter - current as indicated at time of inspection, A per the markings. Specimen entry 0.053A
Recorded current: 5A
